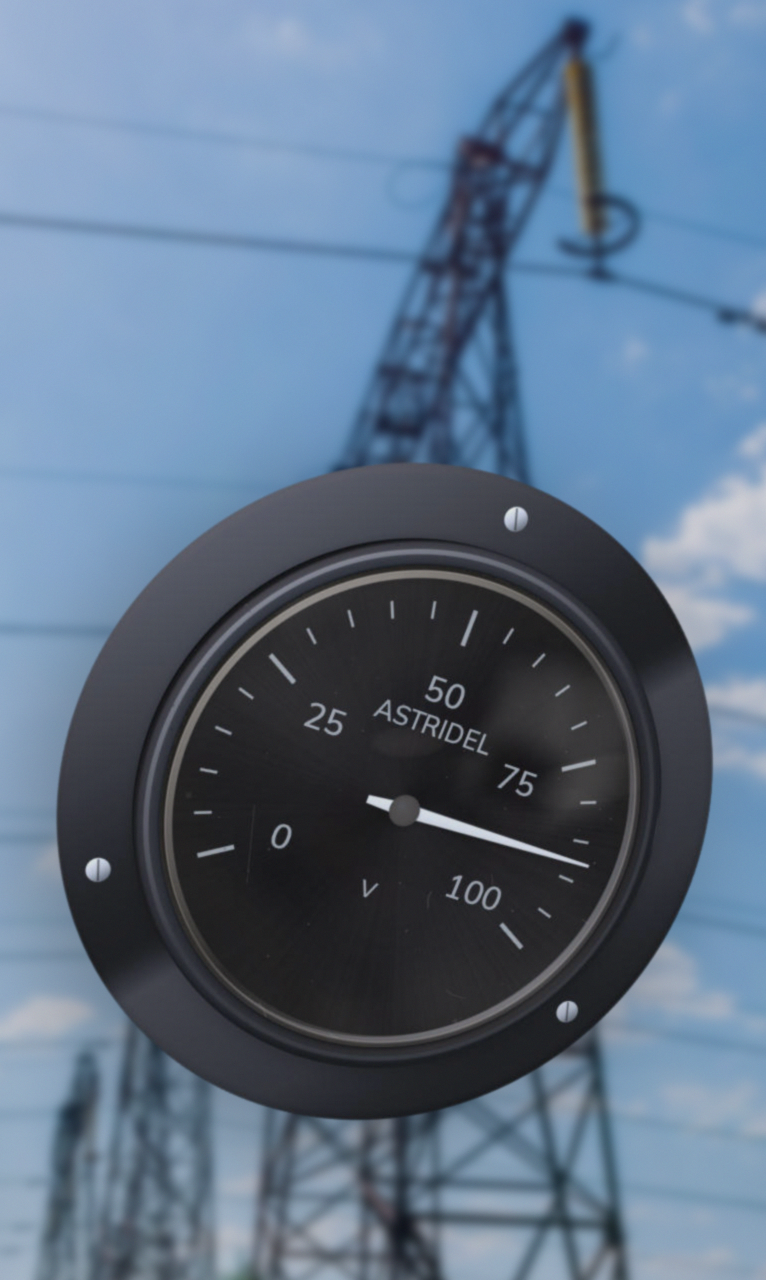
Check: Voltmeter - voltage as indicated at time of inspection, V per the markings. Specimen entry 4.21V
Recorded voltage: 87.5V
